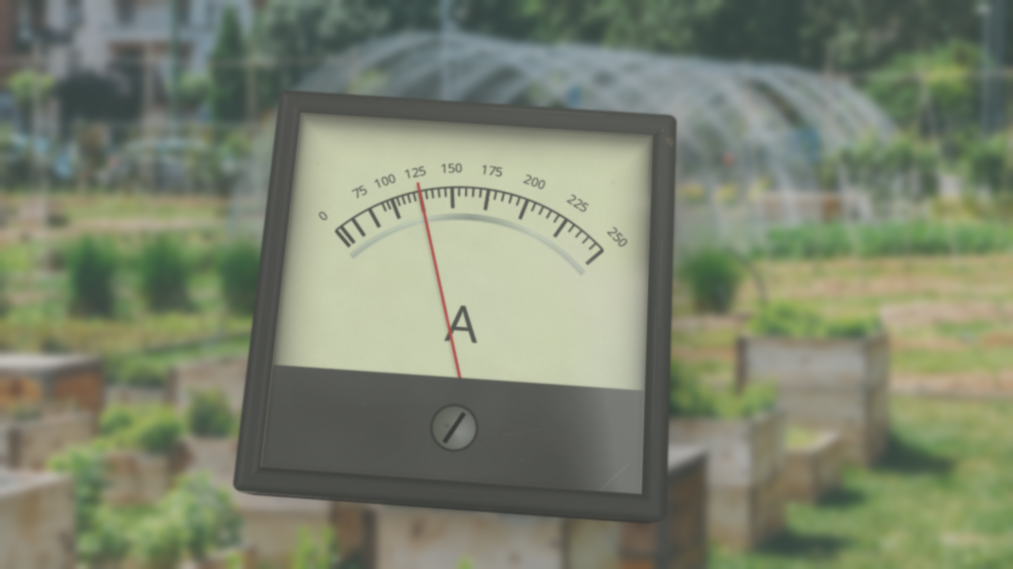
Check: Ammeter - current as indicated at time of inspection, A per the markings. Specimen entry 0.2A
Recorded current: 125A
